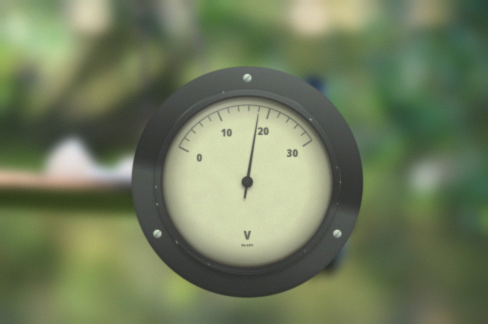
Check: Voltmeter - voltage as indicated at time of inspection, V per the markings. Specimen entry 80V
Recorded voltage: 18V
